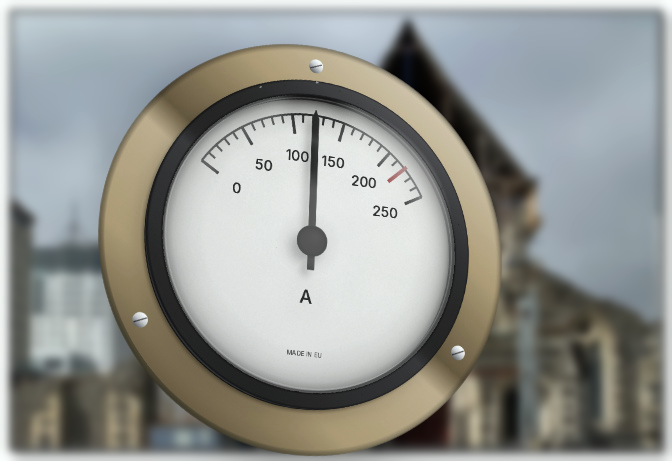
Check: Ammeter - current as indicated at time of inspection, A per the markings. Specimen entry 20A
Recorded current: 120A
